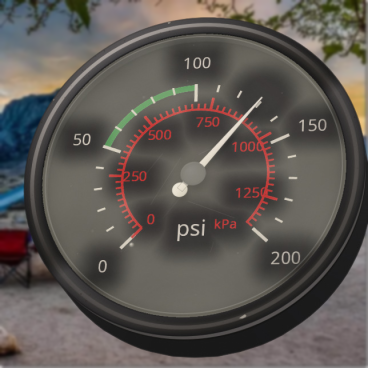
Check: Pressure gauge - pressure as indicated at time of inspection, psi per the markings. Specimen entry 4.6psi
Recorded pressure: 130psi
